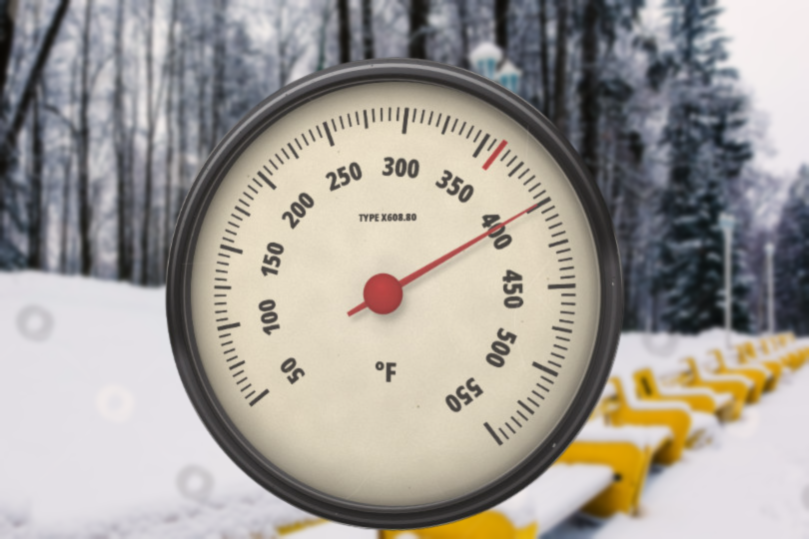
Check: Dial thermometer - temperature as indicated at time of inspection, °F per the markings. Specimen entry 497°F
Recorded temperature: 400°F
